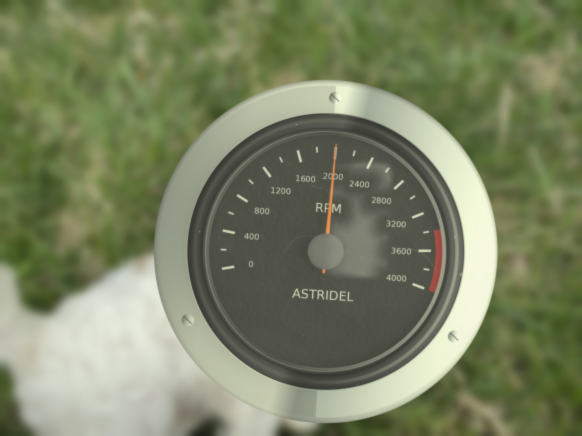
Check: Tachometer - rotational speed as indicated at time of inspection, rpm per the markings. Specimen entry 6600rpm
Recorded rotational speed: 2000rpm
